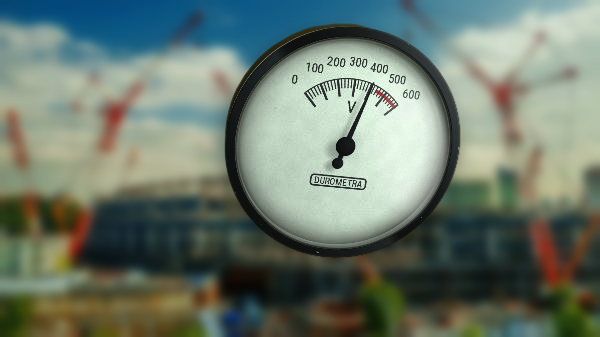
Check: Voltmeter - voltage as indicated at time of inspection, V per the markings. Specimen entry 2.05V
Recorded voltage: 400V
